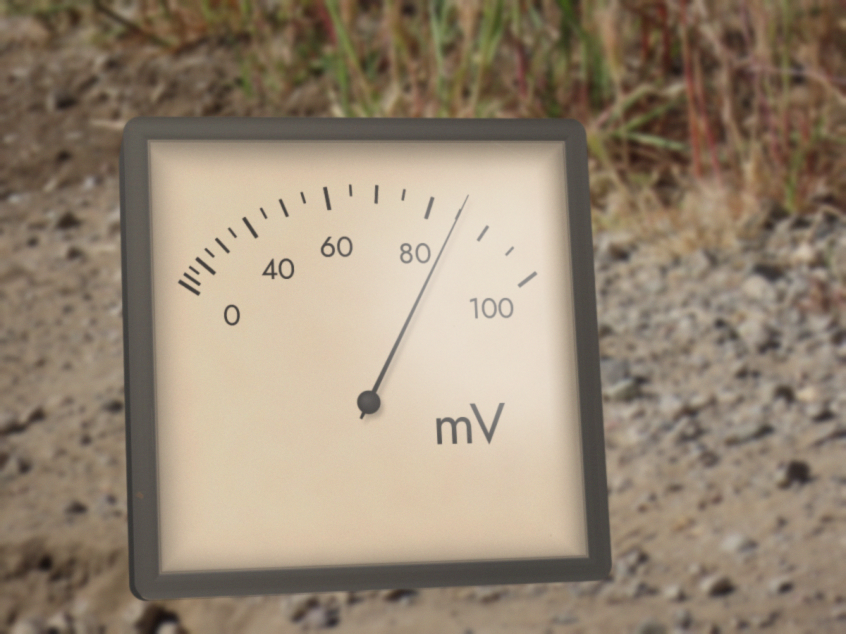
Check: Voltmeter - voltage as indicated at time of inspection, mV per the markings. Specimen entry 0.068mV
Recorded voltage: 85mV
